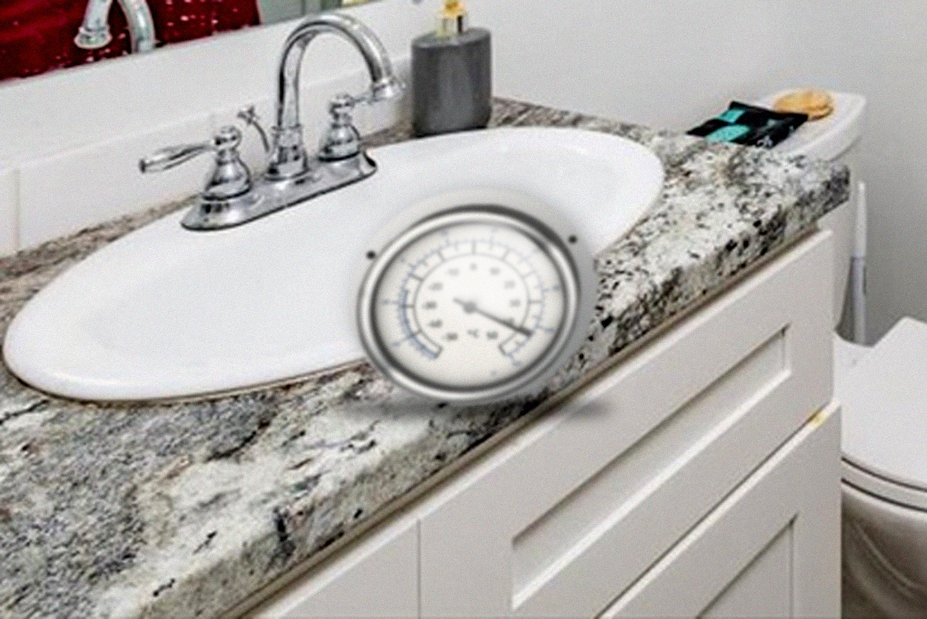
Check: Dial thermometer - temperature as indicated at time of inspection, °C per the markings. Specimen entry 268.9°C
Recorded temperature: 40°C
